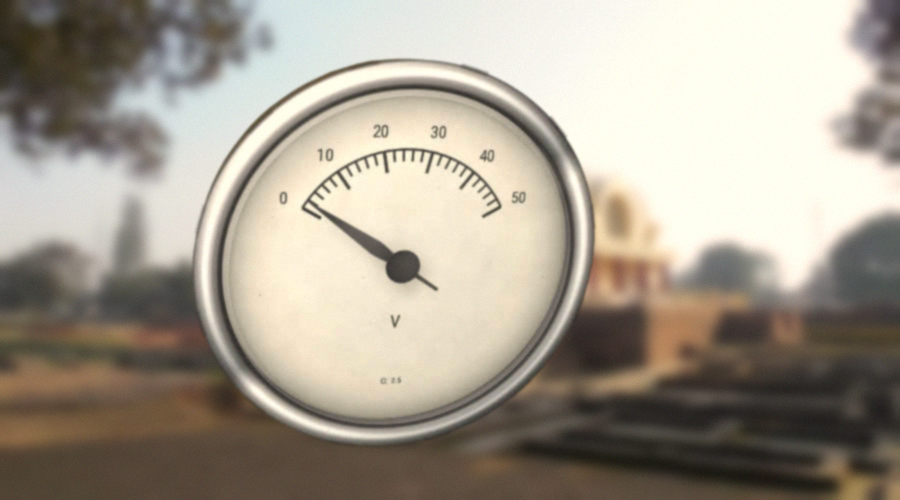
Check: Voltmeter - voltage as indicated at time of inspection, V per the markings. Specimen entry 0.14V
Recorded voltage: 2V
